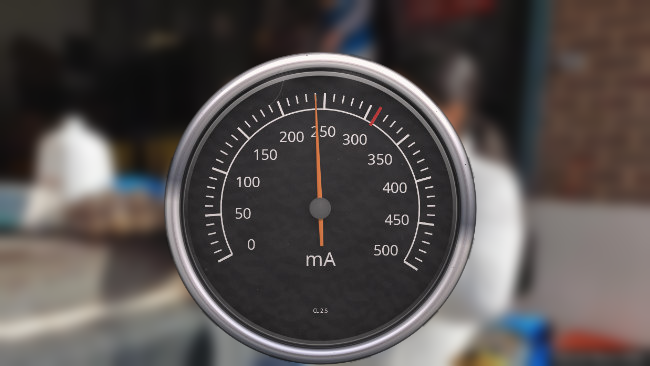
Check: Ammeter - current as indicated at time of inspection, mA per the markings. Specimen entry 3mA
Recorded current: 240mA
